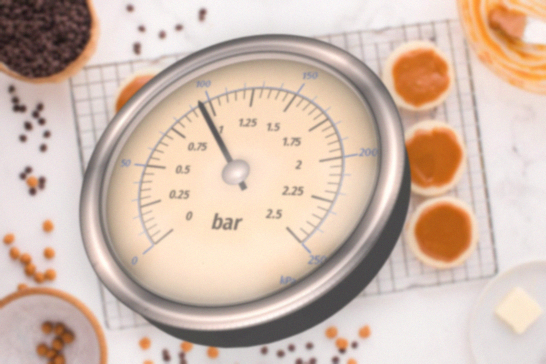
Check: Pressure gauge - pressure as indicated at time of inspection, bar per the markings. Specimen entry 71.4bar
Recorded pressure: 0.95bar
